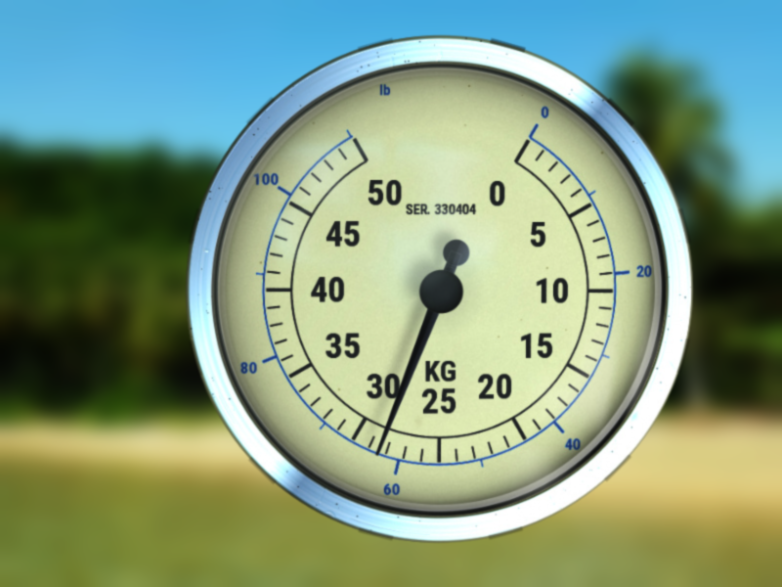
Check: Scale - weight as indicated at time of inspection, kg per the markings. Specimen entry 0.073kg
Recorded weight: 28.5kg
